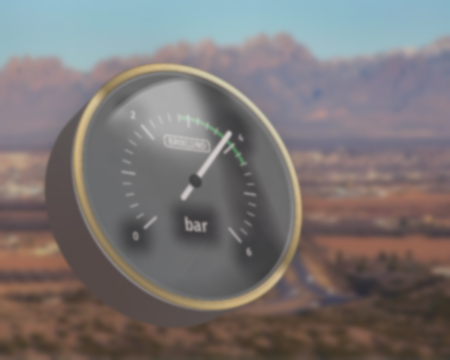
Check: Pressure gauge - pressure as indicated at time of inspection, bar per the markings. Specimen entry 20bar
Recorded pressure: 3.8bar
